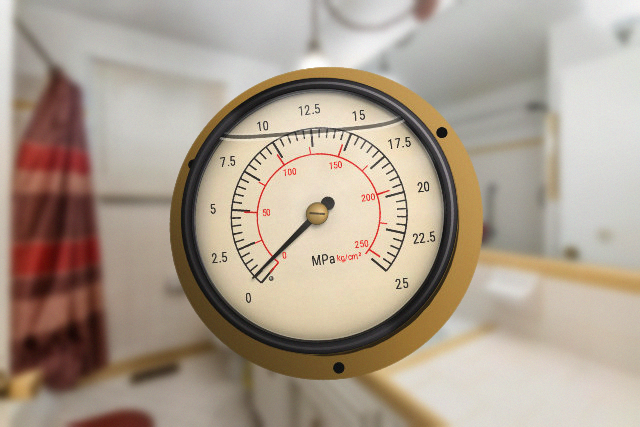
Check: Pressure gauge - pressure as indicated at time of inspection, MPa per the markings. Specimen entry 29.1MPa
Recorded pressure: 0.5MPa
